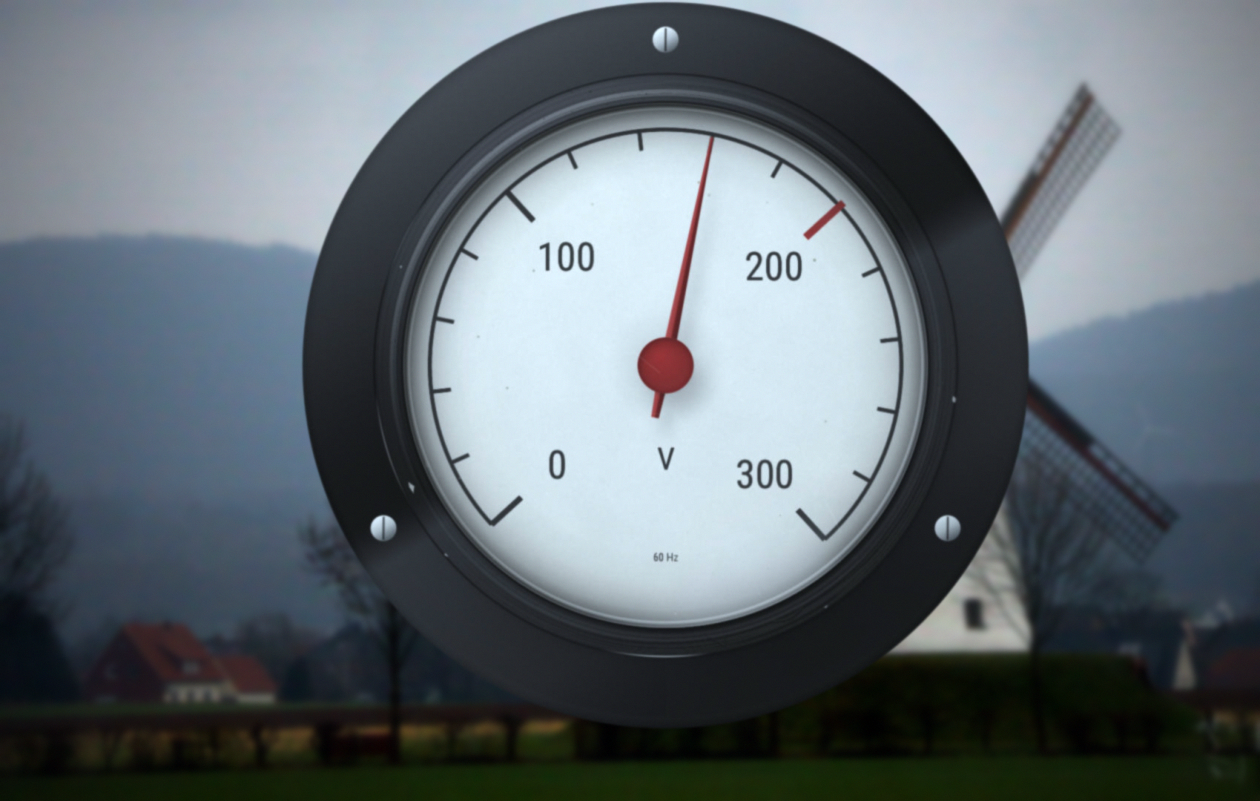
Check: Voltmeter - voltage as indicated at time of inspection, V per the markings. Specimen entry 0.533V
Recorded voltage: 160V
